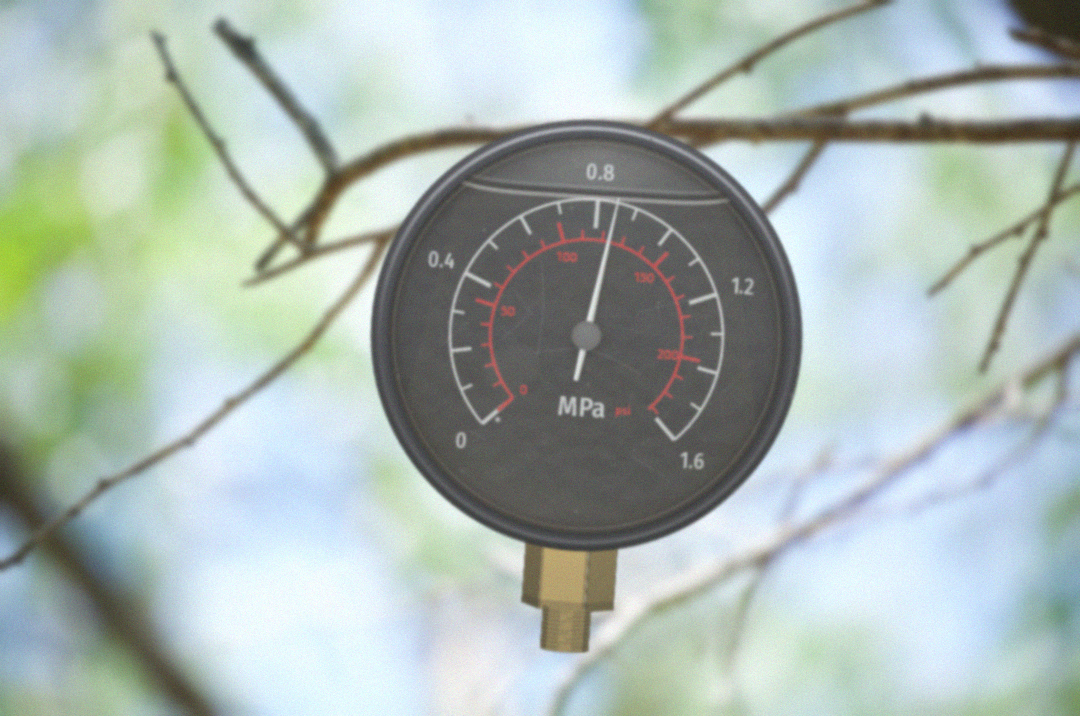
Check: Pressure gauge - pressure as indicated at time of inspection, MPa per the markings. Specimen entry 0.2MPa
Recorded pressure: 0.85MPa
